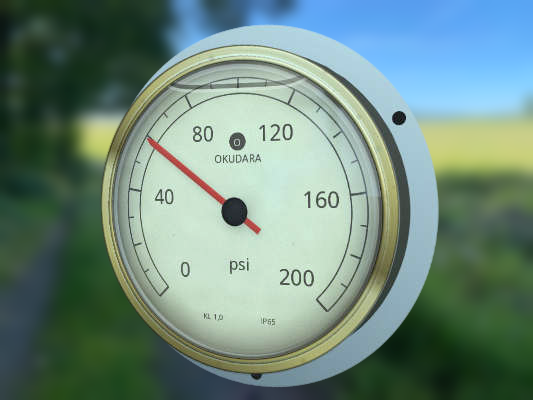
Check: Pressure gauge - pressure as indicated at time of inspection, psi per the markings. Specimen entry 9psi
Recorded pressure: 60psi
